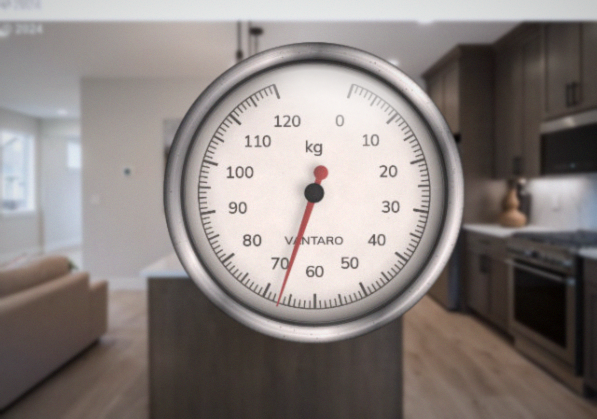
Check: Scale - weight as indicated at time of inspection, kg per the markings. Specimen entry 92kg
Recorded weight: 67kg
